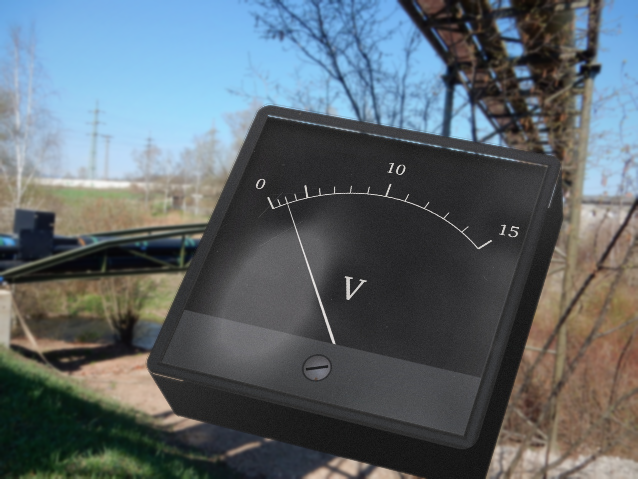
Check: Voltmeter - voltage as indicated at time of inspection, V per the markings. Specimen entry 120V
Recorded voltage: 3V
